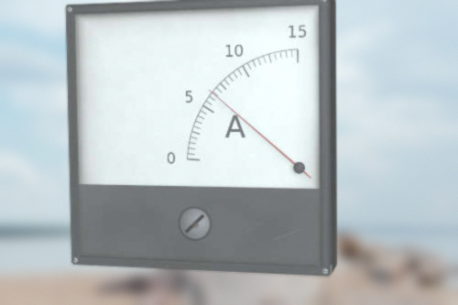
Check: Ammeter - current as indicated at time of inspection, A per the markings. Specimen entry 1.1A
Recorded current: 6.5A
